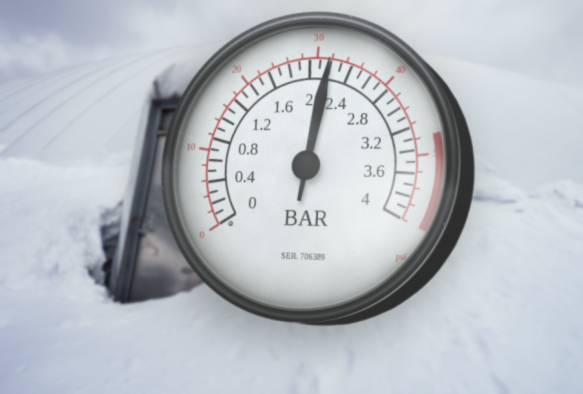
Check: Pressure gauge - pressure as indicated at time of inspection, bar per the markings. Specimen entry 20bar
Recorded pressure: 2.2bar
